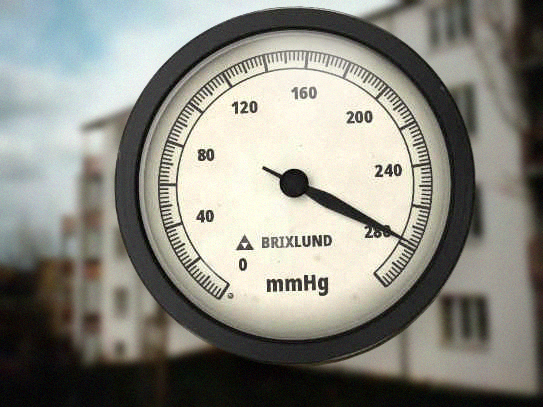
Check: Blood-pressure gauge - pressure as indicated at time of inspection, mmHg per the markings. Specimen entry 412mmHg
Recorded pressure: 278mmHg
